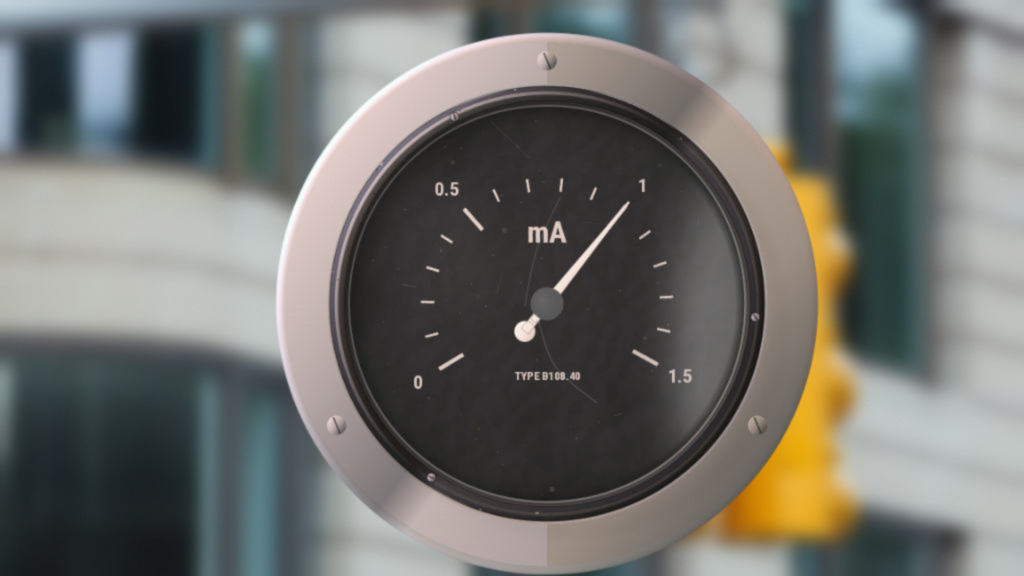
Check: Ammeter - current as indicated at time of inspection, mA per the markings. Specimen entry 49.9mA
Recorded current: 1mA
